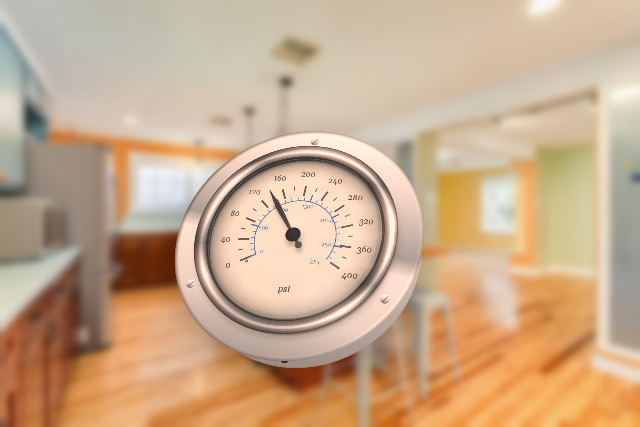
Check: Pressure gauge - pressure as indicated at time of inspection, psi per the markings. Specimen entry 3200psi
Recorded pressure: 140psi
